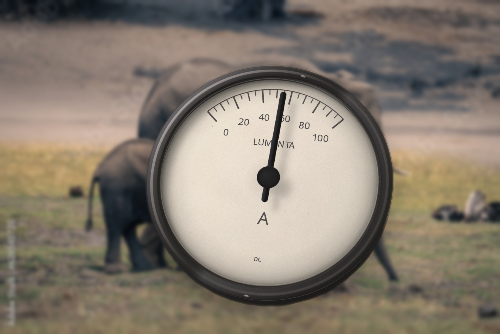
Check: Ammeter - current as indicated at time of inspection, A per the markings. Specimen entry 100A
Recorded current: 55A
